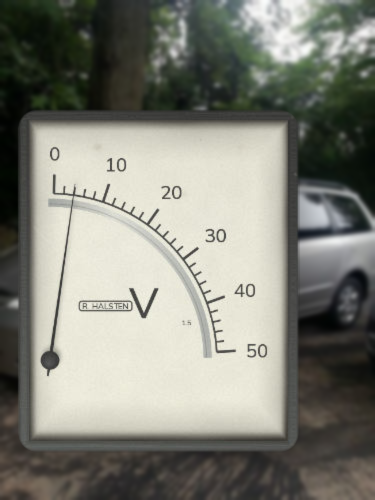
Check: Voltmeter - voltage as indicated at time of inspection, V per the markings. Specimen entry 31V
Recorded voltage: 4V
